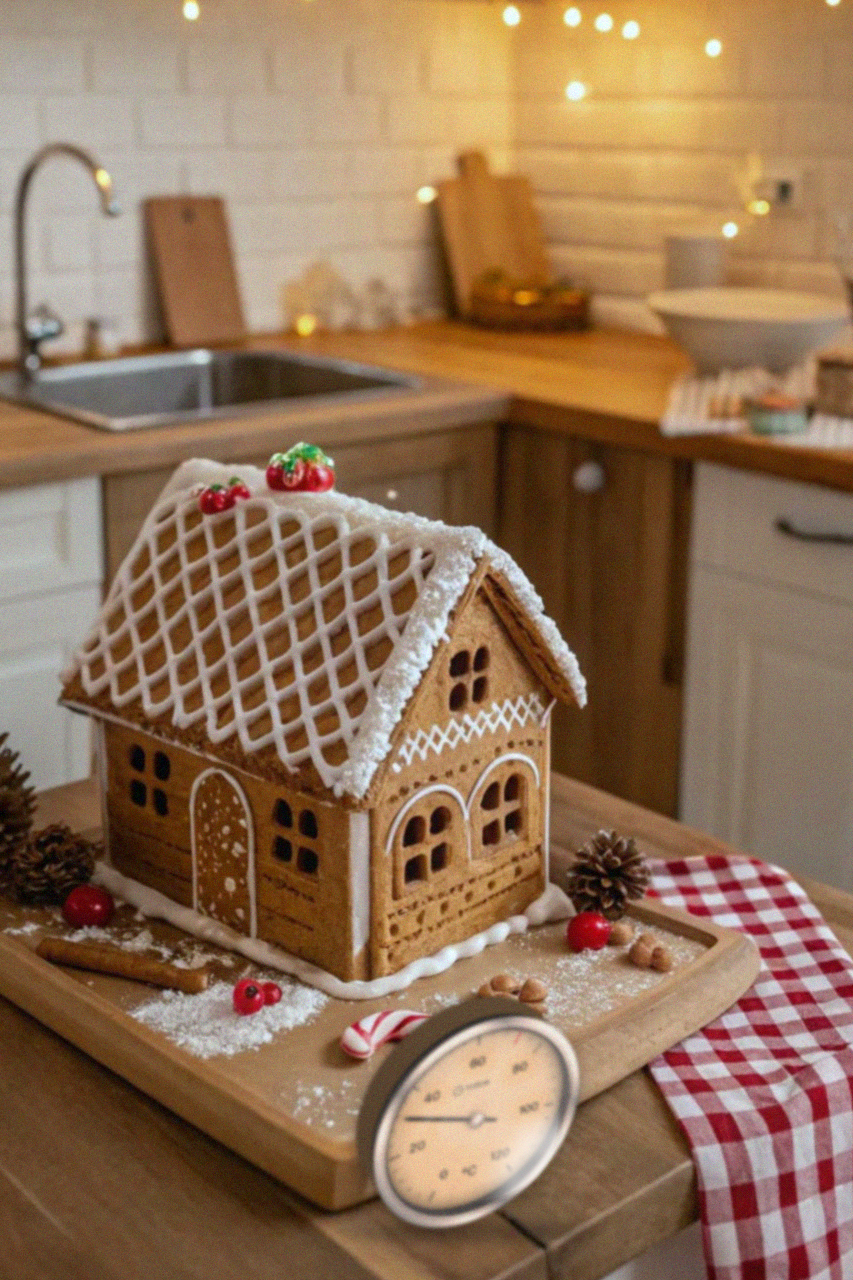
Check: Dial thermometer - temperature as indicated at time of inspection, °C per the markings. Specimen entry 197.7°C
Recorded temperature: 32°C
